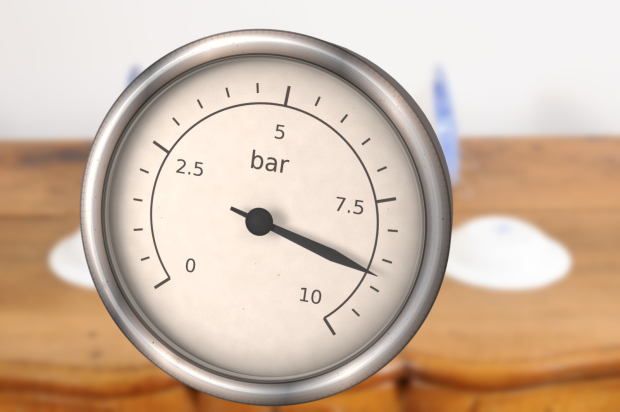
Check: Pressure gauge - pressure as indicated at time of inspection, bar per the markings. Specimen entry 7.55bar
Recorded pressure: 8.75bar
